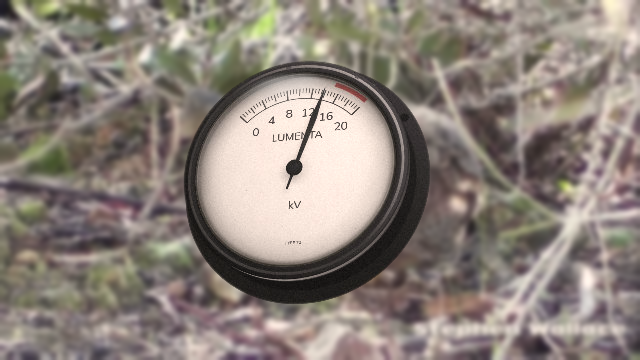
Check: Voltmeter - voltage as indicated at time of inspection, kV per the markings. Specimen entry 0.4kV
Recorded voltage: 14kV
